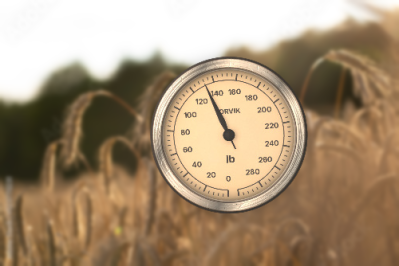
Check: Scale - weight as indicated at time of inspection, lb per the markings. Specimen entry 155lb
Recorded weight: 132lb
